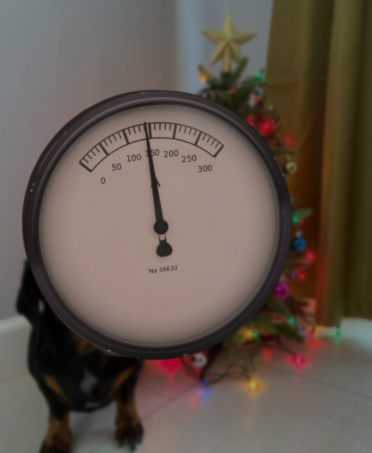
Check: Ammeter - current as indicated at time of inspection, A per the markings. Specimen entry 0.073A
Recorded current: 140A
